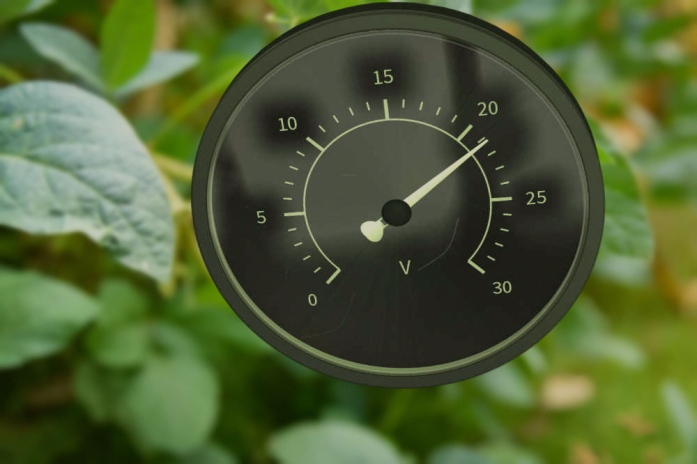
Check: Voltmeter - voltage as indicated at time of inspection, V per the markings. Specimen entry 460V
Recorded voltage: 21V
